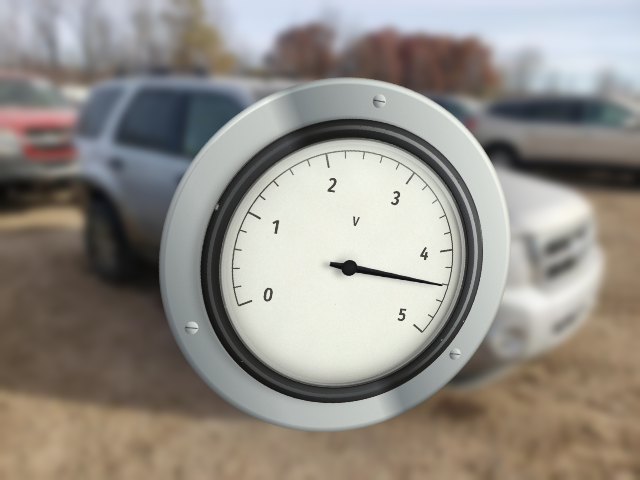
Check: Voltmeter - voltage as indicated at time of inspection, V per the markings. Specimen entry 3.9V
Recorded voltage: 4.4V
